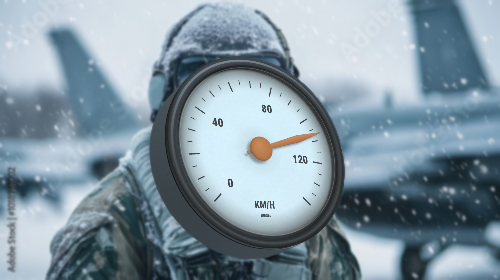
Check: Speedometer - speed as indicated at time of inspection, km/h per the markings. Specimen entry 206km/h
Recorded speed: 107.5km/h
